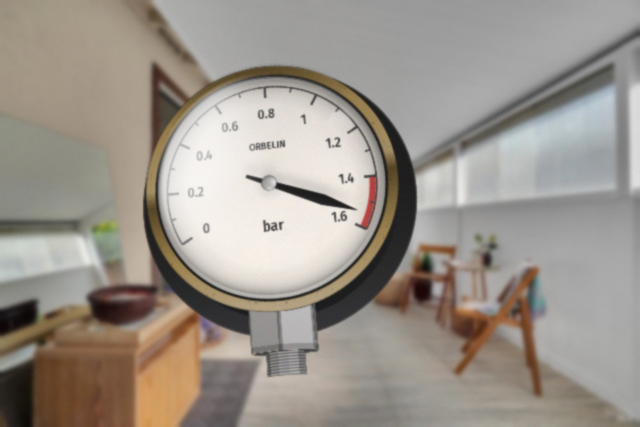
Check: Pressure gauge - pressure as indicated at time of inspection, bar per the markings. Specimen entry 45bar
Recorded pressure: 1.55bar
